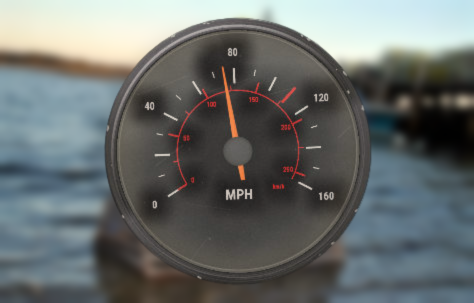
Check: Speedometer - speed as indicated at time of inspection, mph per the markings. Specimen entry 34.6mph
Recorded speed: 75mph
